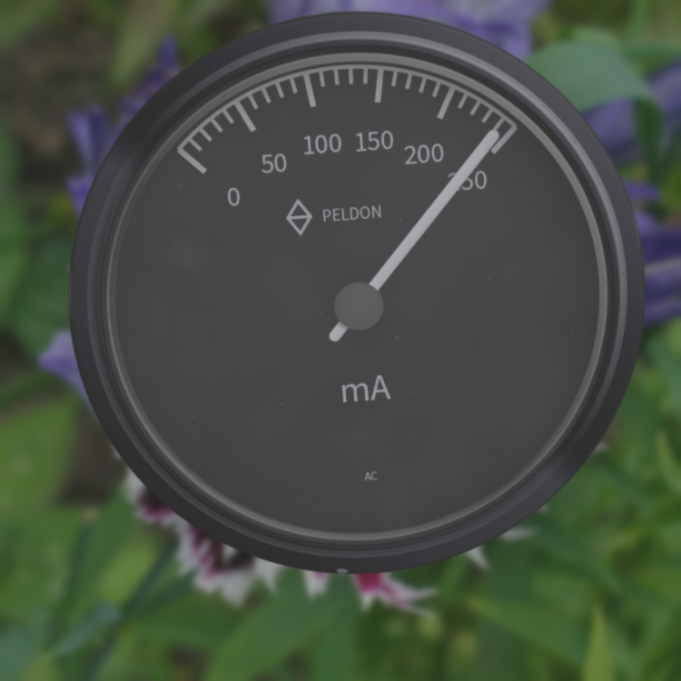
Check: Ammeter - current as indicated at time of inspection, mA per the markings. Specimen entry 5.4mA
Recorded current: 240mA
